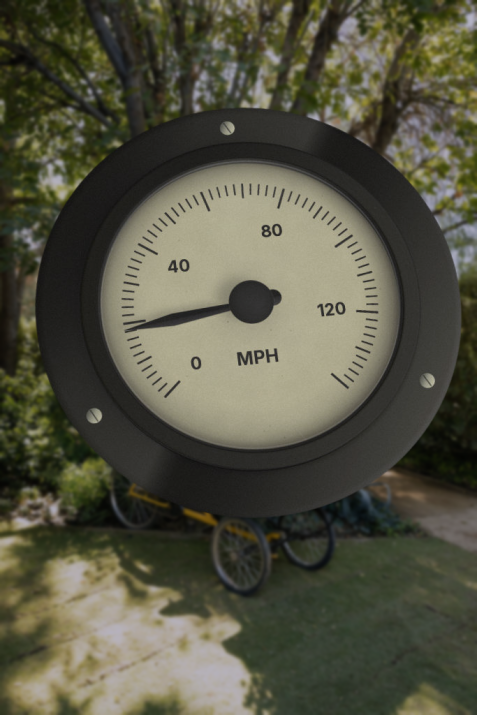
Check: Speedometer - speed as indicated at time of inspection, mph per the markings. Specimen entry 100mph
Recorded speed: 18mph
